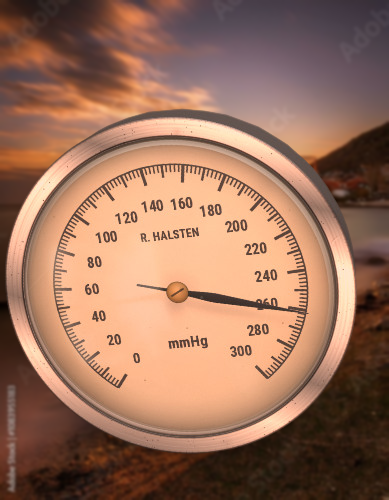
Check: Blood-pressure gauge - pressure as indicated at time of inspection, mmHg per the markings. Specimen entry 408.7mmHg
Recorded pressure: 260mmHg
